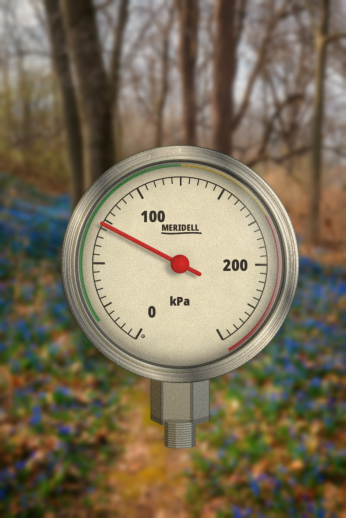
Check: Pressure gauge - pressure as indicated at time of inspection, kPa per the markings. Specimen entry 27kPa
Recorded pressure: 72.5kPa
